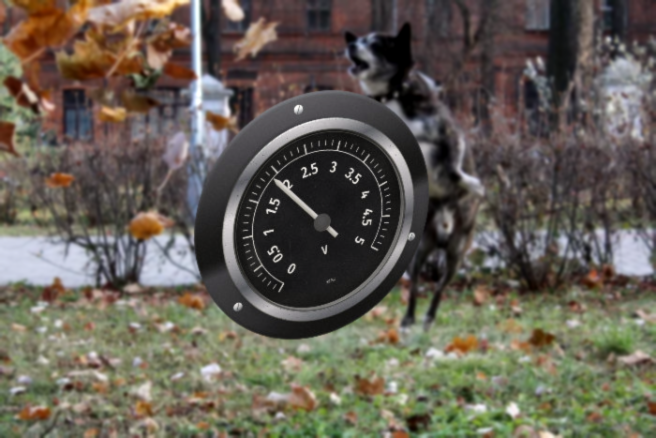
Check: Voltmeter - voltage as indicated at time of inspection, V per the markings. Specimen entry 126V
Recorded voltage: 1.9V
